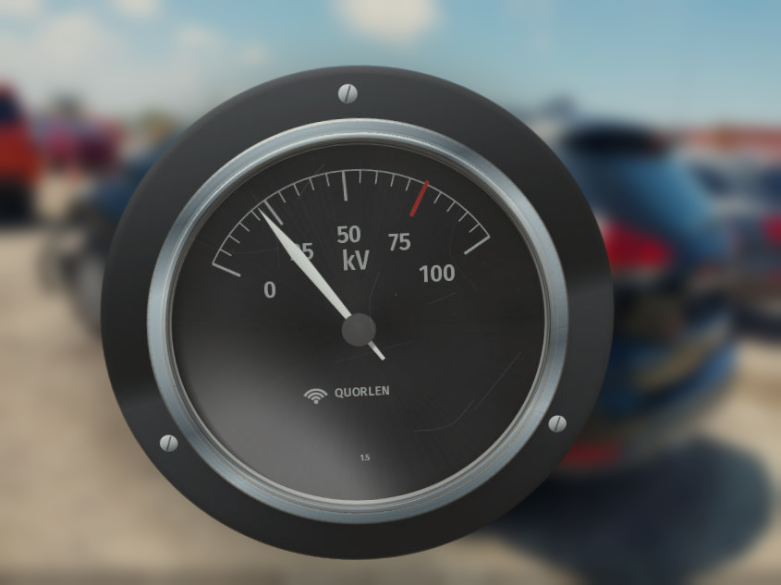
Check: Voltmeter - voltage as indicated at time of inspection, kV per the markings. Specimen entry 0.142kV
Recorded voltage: 22.5kV
